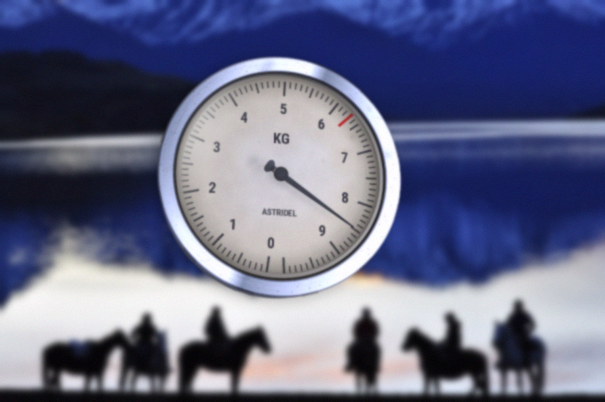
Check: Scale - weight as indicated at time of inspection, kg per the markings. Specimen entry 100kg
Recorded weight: 8.5kg
